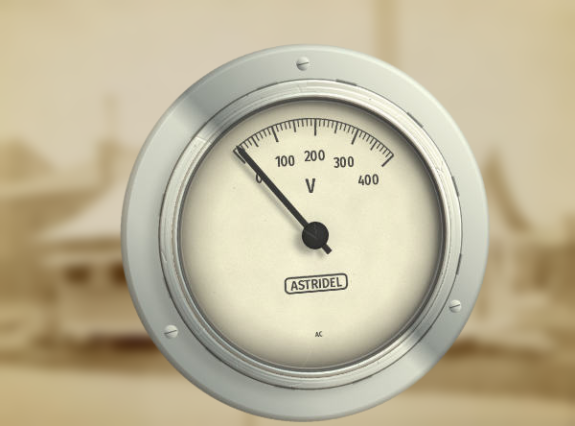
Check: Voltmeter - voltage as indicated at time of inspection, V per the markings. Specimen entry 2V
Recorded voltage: 10V
